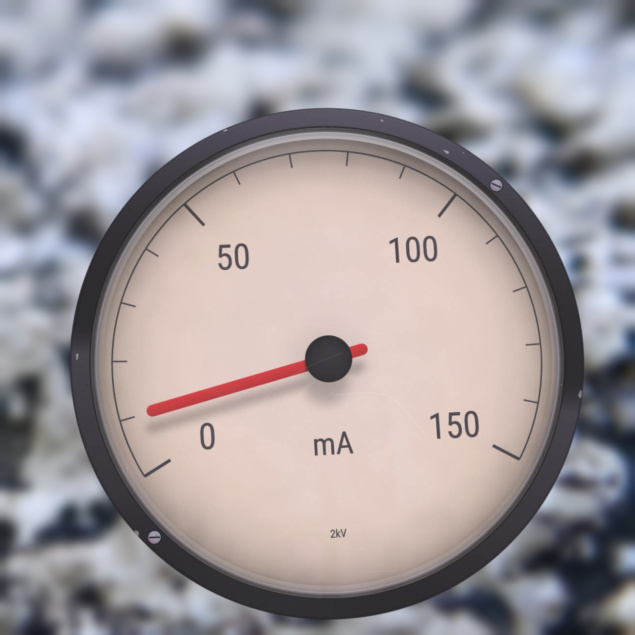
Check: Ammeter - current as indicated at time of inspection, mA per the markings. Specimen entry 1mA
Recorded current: 10mA
